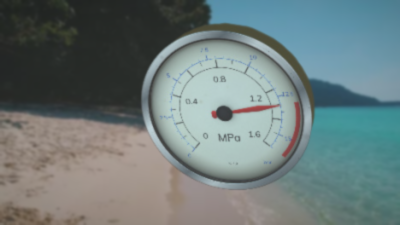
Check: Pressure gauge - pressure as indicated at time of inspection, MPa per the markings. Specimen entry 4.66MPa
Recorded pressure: 1.3MPa
